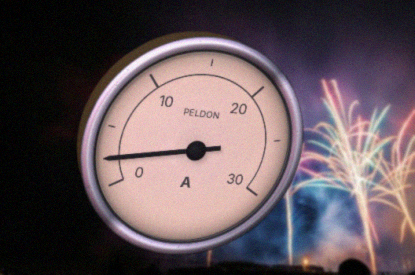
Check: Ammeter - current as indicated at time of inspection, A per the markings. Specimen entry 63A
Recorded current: 2.5A
